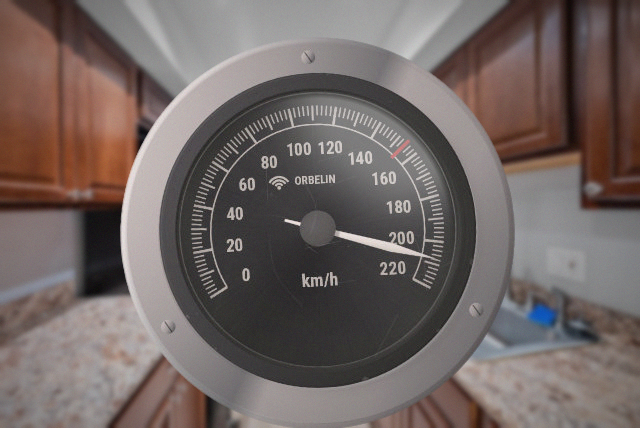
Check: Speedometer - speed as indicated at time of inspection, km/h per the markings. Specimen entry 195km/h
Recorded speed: 208km/h
